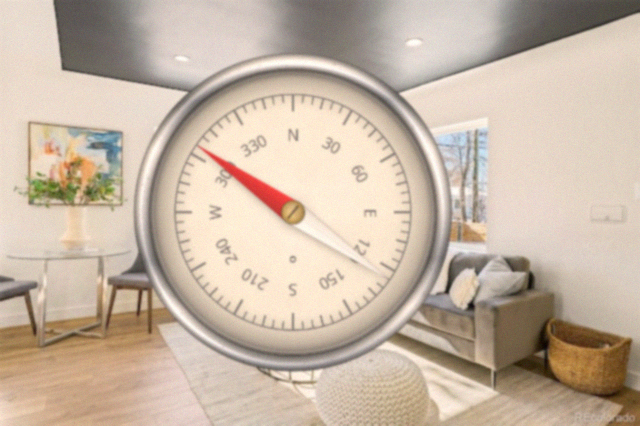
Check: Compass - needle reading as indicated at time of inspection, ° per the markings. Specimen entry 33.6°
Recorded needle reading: 305°
